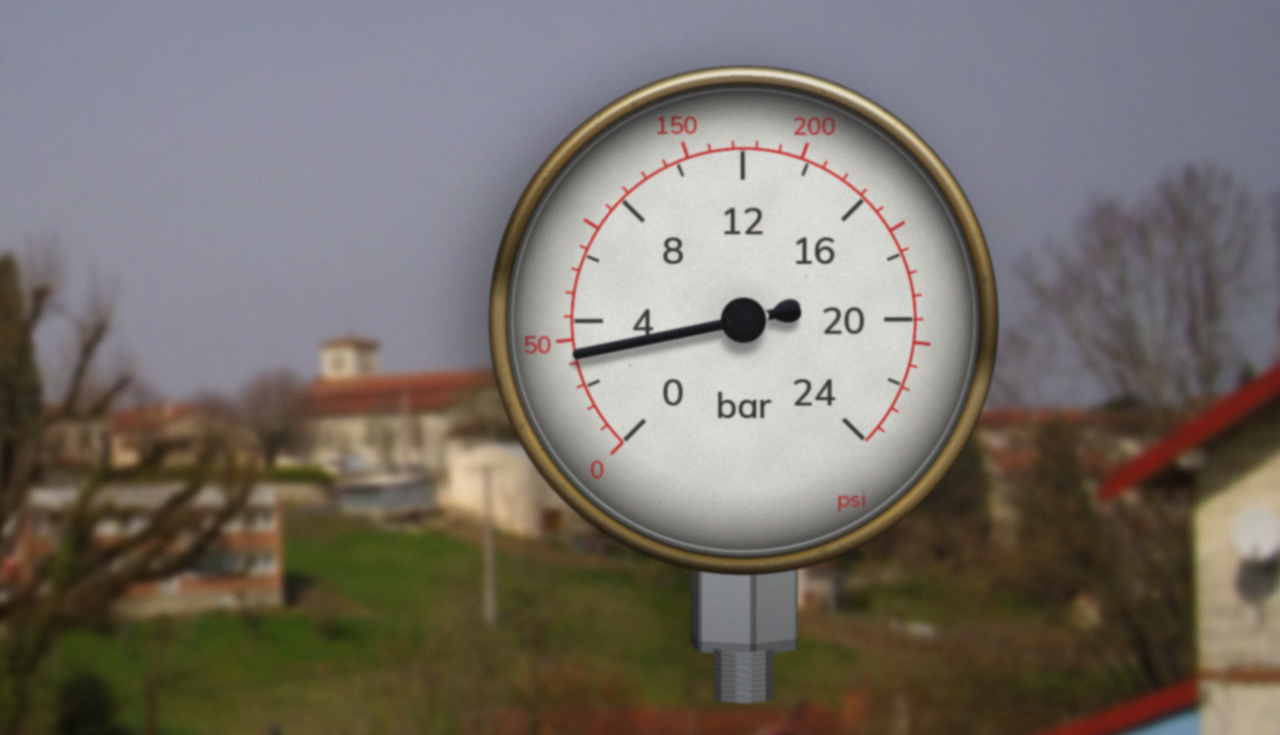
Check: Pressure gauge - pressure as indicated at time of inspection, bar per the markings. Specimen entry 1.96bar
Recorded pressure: 3bar
